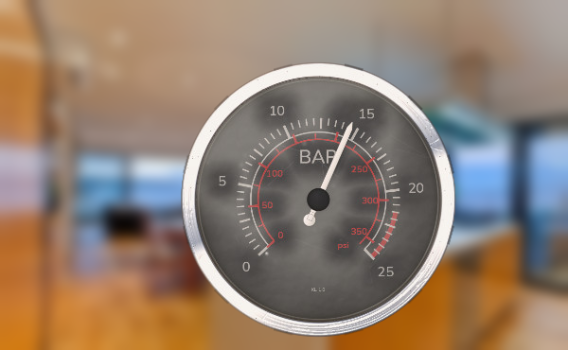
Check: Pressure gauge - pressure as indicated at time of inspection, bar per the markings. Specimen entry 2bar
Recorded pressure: 14.5bar
